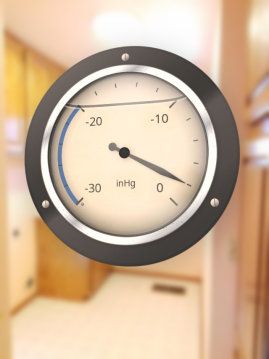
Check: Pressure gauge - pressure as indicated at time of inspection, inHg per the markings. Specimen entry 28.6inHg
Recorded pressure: -2inHg
